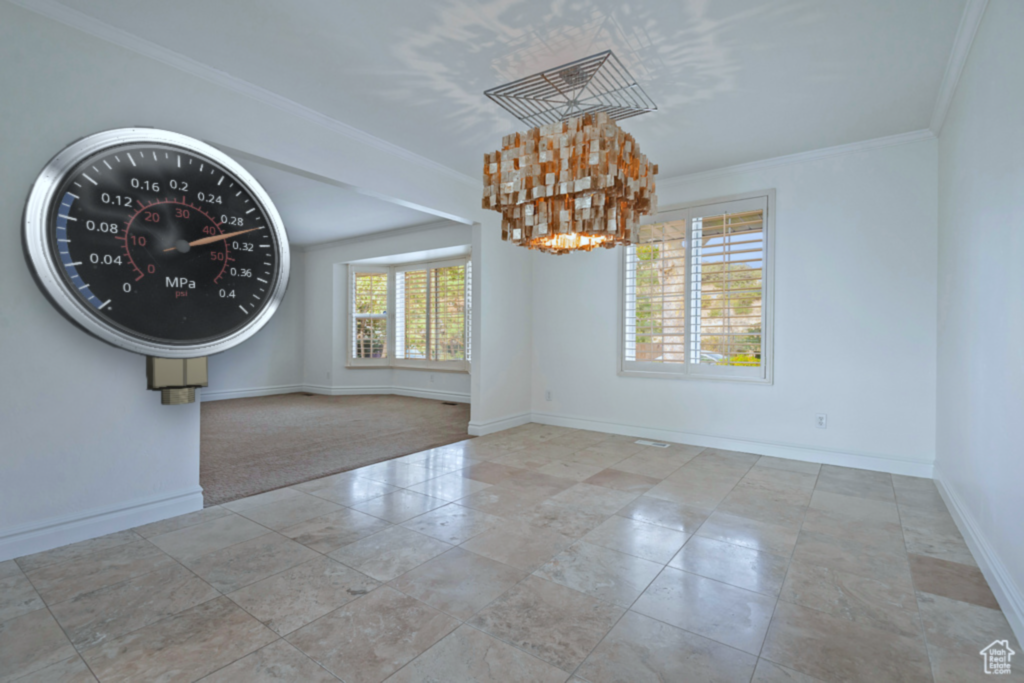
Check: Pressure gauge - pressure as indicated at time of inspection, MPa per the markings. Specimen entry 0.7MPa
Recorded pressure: 0.3MPa
